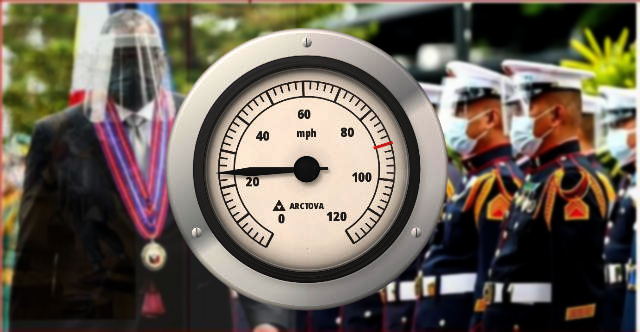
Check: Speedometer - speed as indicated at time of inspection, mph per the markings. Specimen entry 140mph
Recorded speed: 24mph
